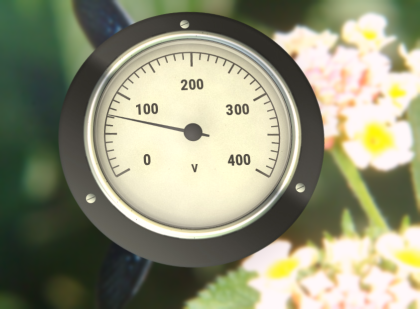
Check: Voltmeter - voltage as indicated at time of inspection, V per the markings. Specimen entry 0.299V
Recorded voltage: 70V
